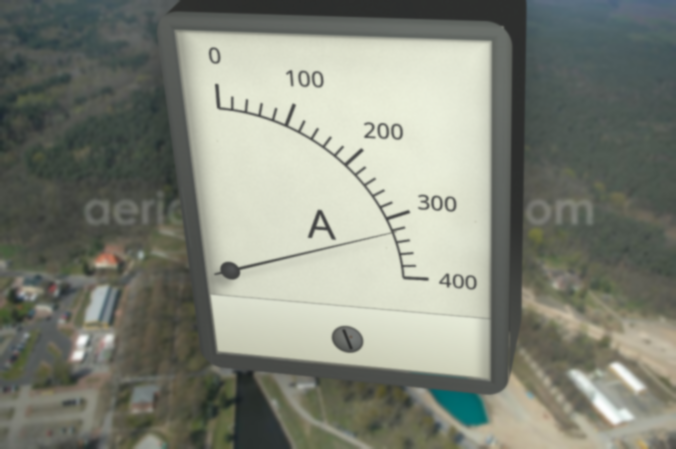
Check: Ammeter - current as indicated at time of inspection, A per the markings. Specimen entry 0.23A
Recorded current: 320A
